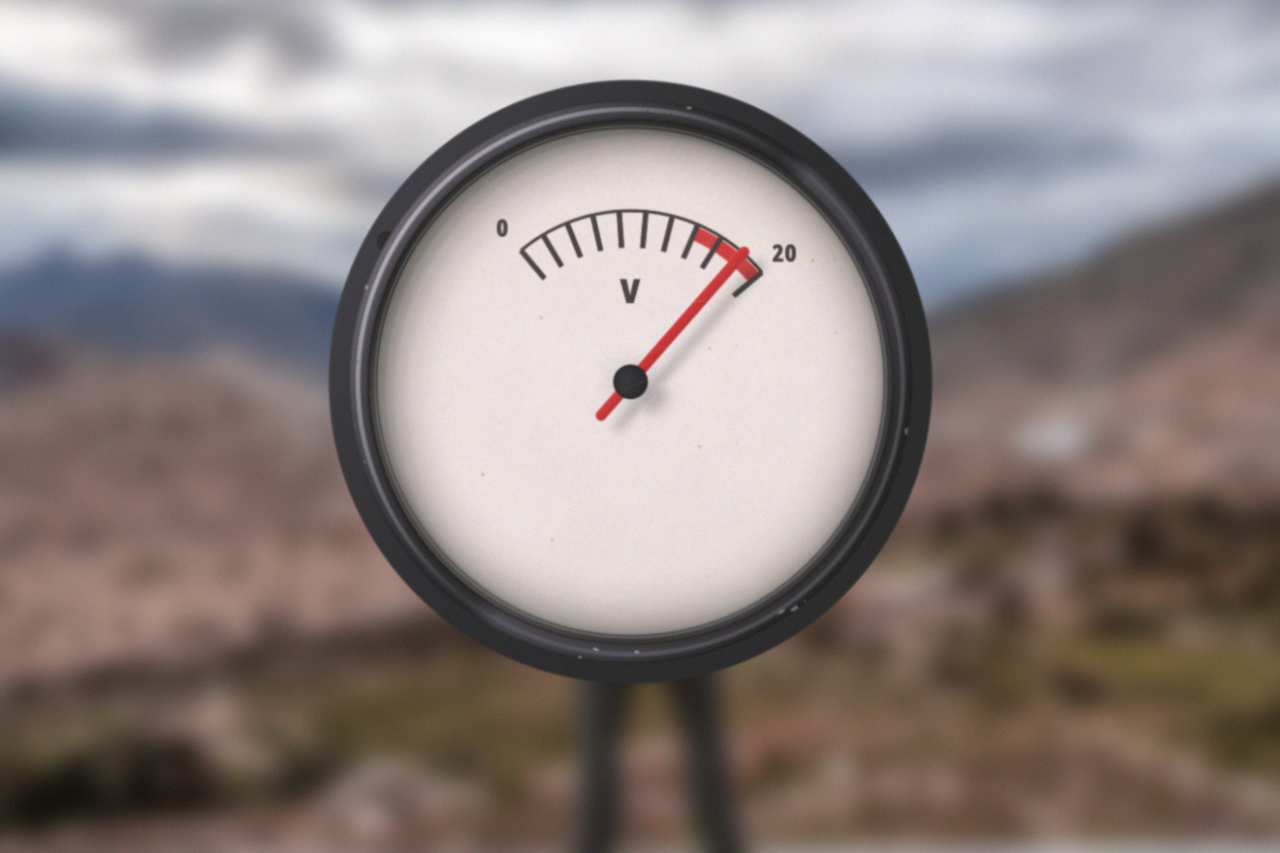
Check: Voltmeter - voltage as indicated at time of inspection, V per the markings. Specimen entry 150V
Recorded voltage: 18V
